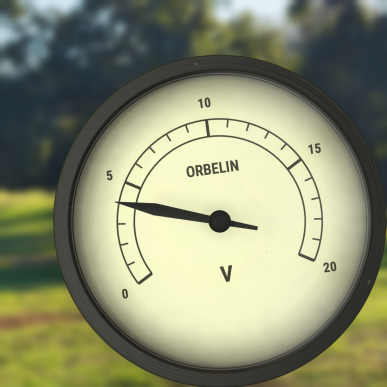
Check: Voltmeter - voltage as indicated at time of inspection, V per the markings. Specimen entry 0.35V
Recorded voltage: 4V
